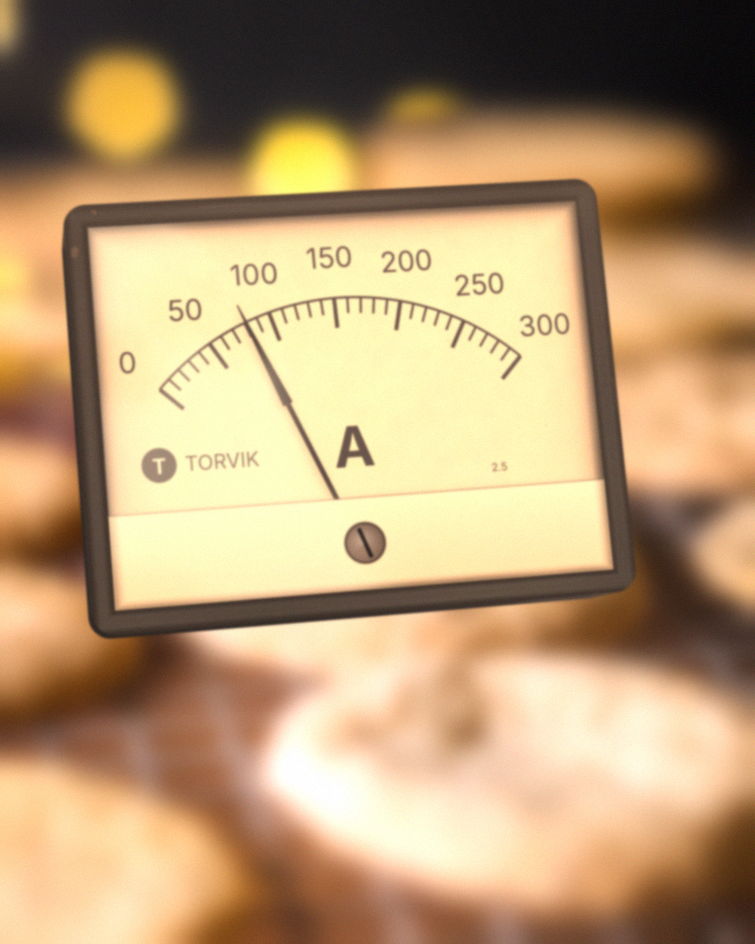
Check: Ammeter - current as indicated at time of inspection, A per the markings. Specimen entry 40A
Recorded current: 80A
